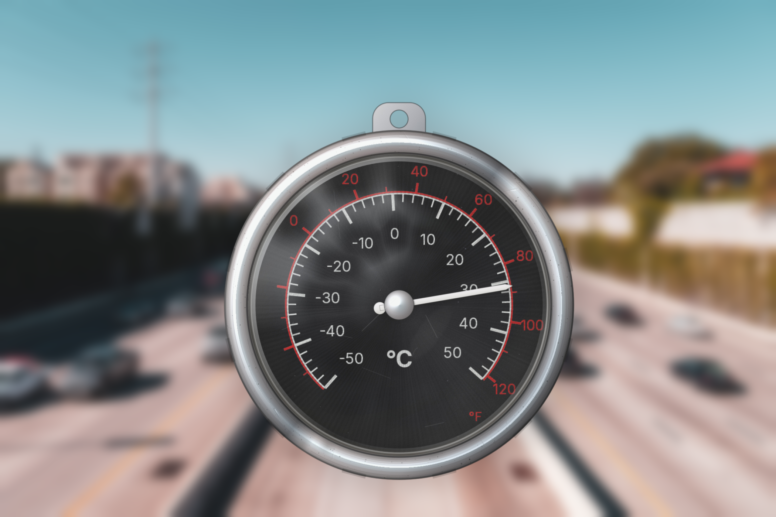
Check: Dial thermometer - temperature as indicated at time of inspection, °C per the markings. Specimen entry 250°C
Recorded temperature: 31°C
